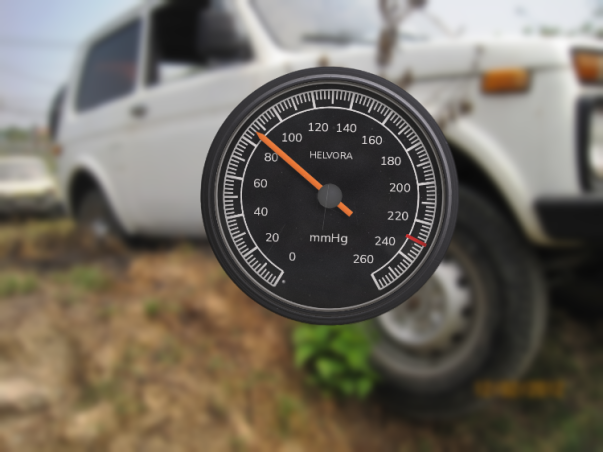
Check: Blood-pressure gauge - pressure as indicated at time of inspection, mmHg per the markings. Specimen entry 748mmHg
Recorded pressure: 86mmHg
